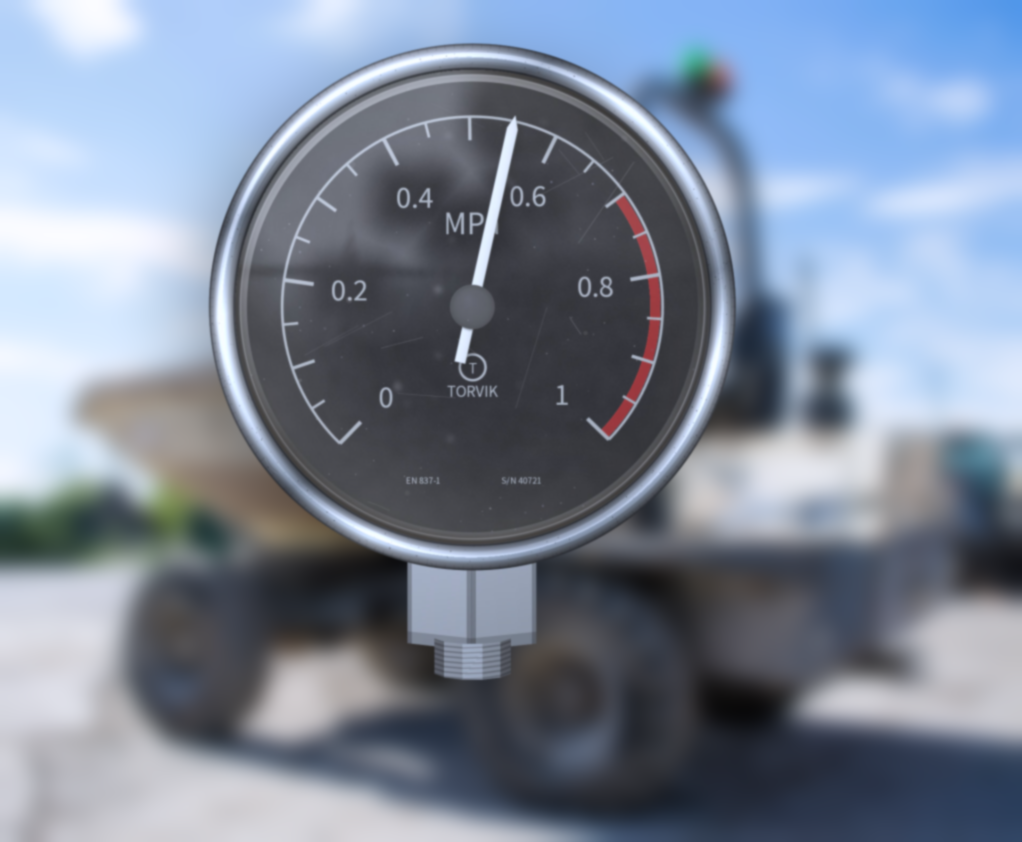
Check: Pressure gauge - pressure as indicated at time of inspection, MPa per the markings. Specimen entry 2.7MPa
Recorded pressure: 0.55MPa
